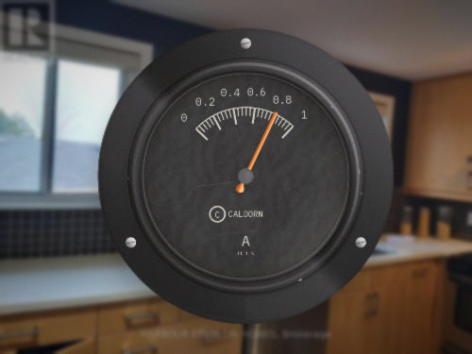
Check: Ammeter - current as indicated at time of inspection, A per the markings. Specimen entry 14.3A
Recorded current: 0.8A
